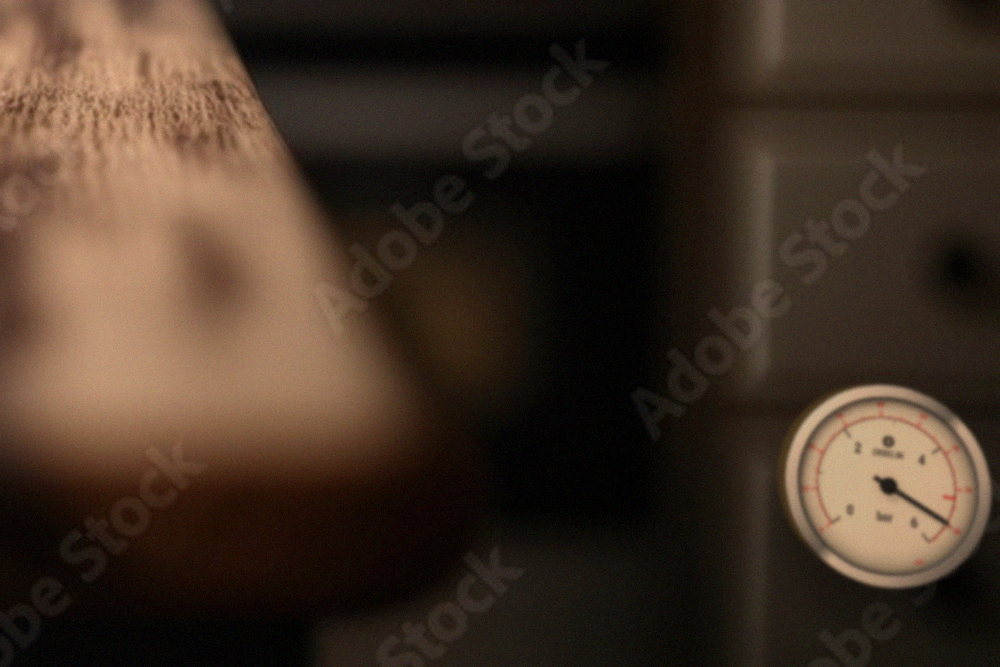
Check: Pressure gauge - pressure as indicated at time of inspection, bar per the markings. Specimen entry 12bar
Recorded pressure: 5.5bar
